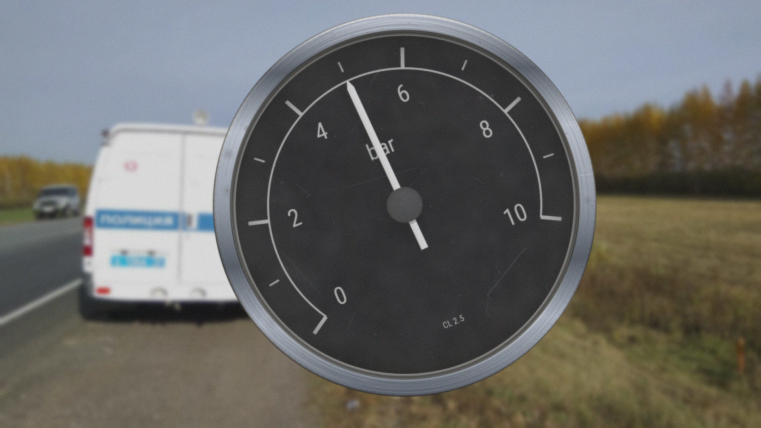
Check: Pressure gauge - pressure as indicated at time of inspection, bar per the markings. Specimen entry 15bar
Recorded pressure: 5bar
